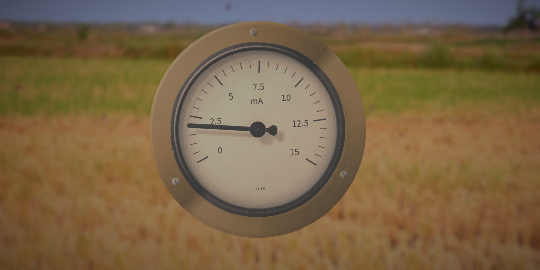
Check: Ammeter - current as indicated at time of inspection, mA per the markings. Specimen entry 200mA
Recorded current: 2mA
